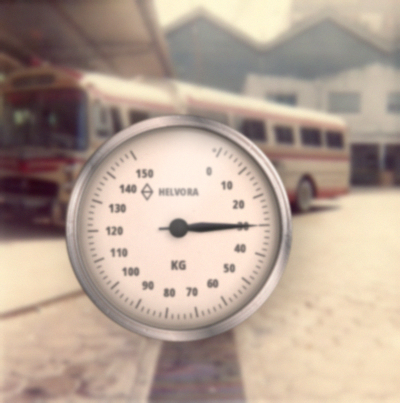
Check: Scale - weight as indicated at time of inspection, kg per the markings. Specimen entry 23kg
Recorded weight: 30kg
